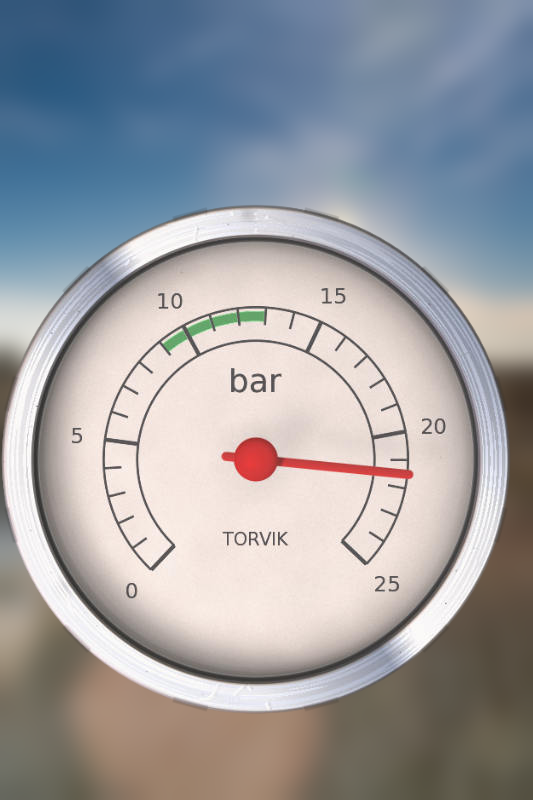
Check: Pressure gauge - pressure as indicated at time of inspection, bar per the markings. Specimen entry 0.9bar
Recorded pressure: 21.5bar
